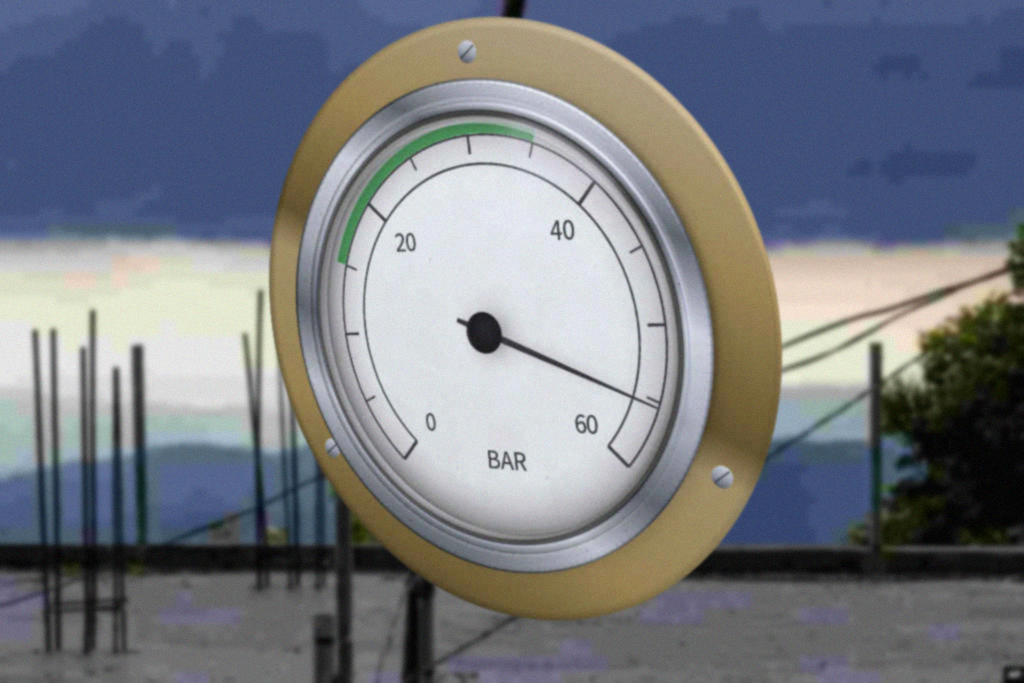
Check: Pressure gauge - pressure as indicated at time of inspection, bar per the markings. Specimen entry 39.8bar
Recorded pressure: 55bar
